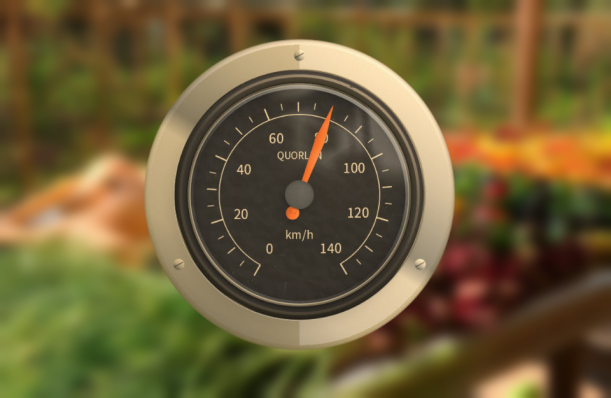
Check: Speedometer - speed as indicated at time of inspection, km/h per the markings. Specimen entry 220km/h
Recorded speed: 80km/h
